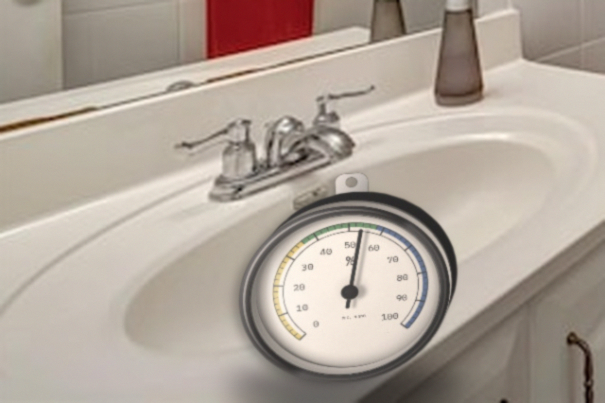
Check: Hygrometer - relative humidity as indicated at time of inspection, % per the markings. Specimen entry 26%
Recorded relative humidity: 54%
